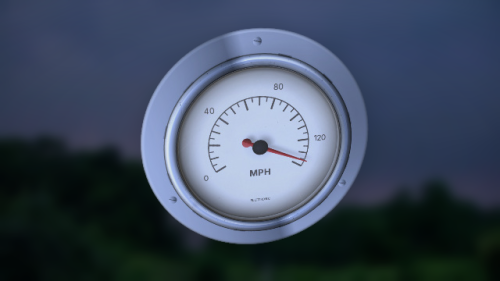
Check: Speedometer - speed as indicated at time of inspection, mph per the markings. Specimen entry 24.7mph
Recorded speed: 135mph
